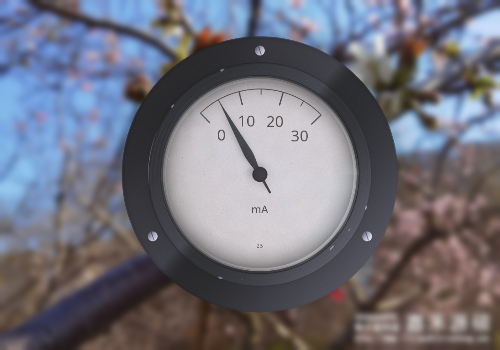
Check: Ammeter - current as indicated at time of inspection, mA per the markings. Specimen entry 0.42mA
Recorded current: 5mA
